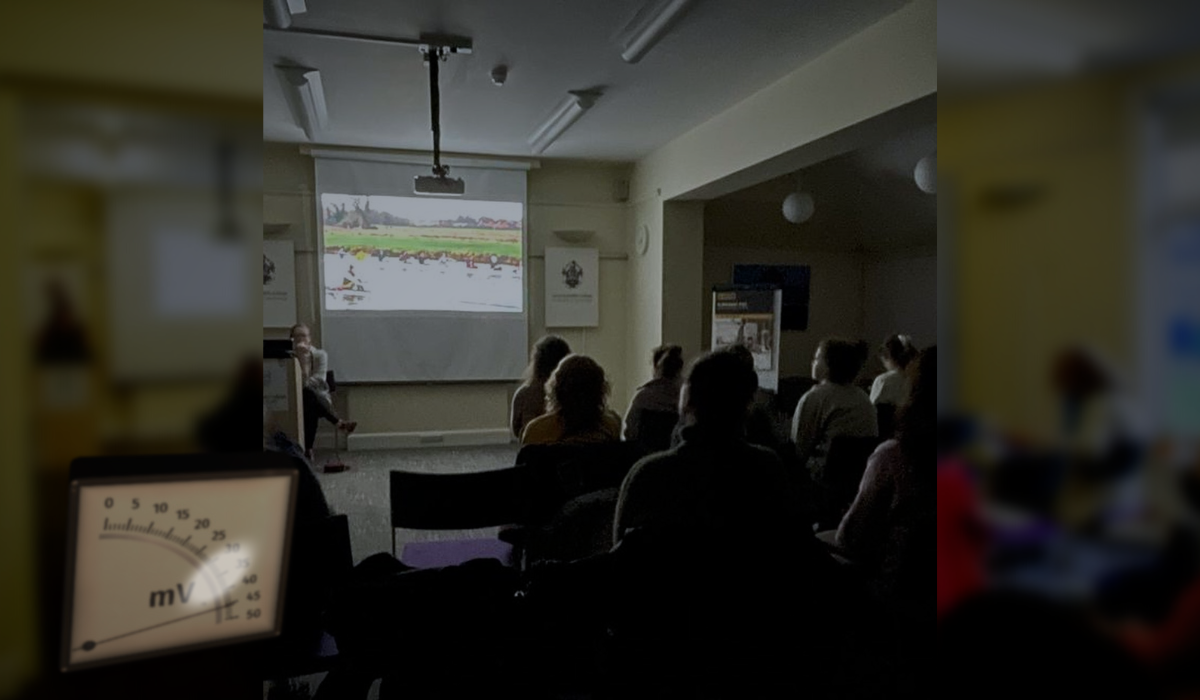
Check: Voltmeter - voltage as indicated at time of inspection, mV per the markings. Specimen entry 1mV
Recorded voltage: 45mV
